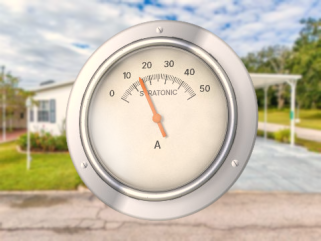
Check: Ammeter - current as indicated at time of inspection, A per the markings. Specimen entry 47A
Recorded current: 15A
